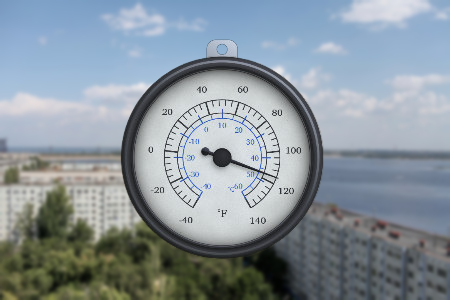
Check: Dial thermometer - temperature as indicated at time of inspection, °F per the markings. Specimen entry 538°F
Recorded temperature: 116°F
